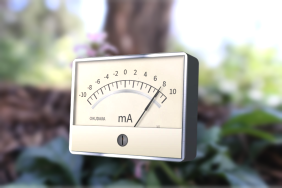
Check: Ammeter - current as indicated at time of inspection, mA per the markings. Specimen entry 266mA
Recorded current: 8mA
